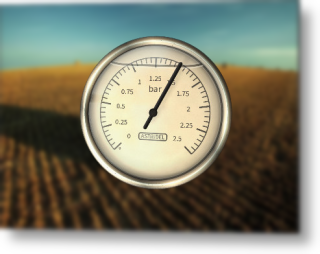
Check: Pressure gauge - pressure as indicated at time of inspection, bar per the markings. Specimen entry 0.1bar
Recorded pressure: 1.5bar
